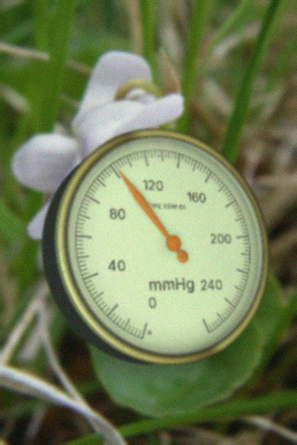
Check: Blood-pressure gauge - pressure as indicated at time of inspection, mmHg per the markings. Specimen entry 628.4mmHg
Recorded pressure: 100mmHg
